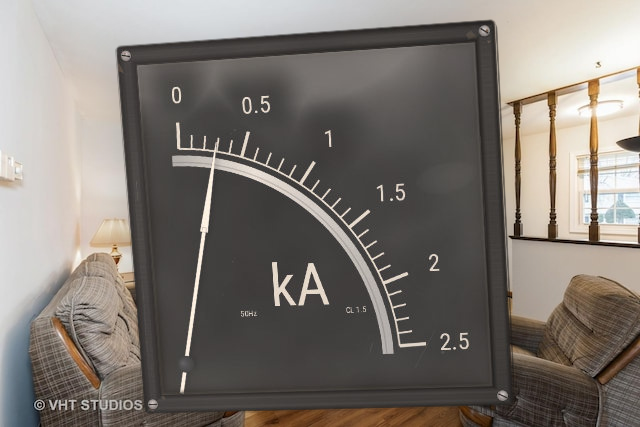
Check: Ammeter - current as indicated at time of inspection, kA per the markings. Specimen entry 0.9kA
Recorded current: 0.3kA
